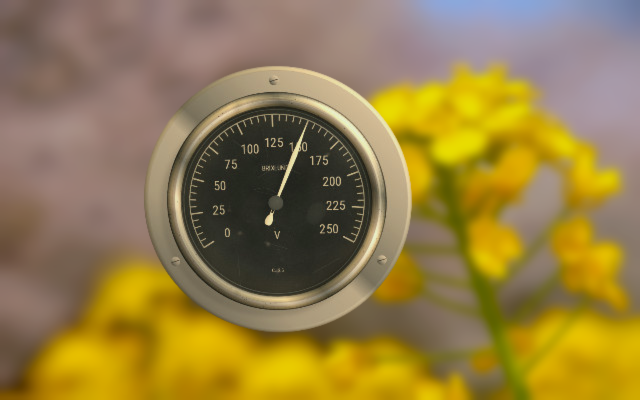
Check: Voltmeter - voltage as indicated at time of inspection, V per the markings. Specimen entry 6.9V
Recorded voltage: 150V
